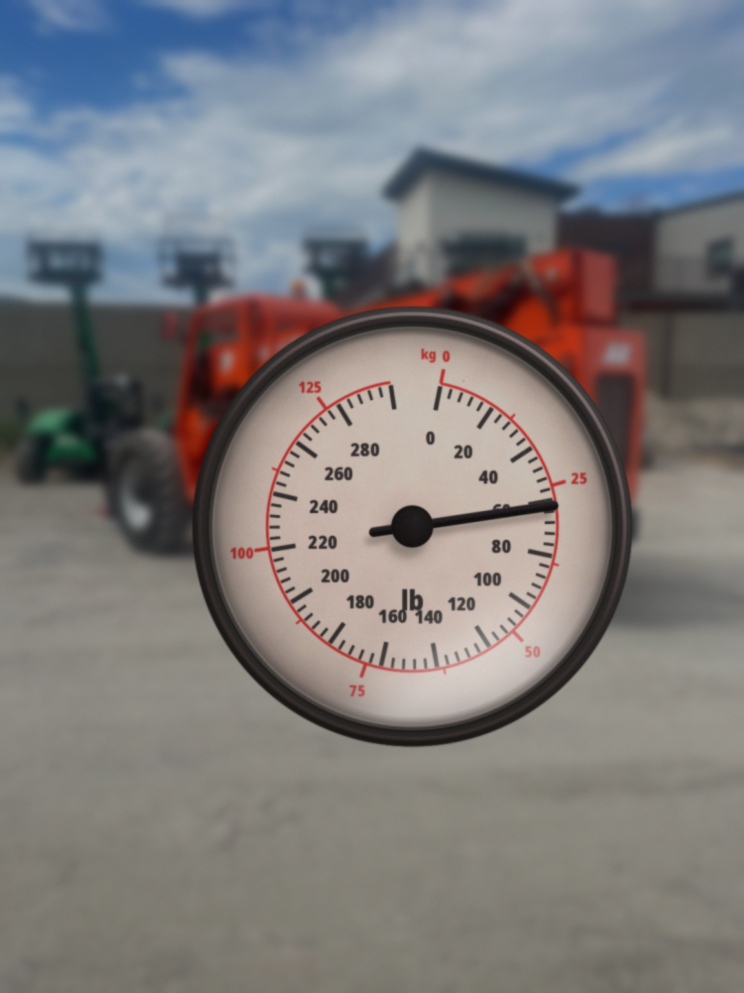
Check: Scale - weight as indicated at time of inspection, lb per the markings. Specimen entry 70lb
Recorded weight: 62lb
